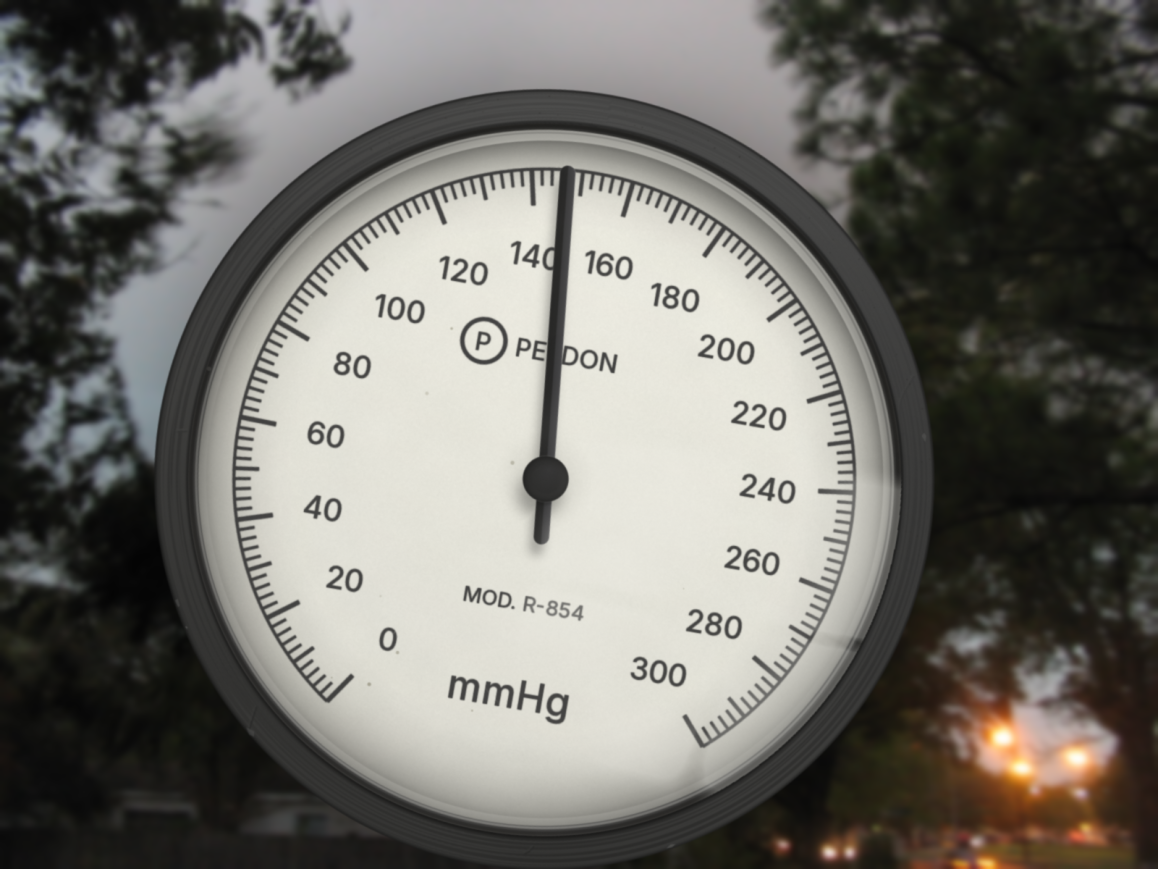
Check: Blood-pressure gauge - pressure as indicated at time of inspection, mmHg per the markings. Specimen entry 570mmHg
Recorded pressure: 147mmHg
